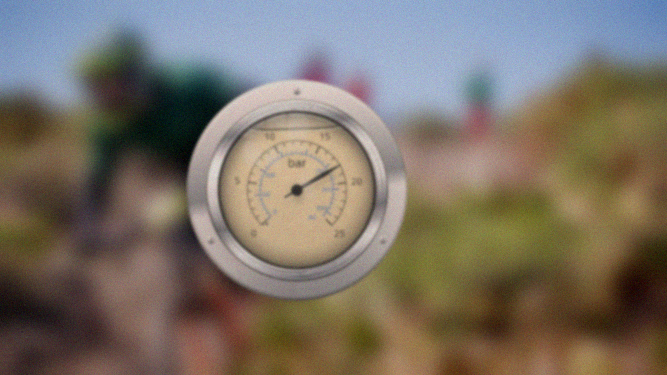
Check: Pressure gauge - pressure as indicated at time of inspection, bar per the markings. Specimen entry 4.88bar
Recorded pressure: 18bar
